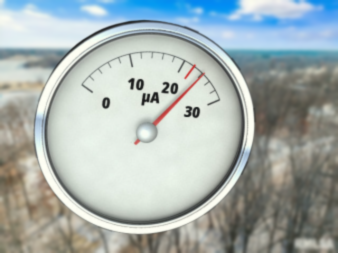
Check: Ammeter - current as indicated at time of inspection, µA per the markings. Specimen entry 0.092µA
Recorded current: 24µA
